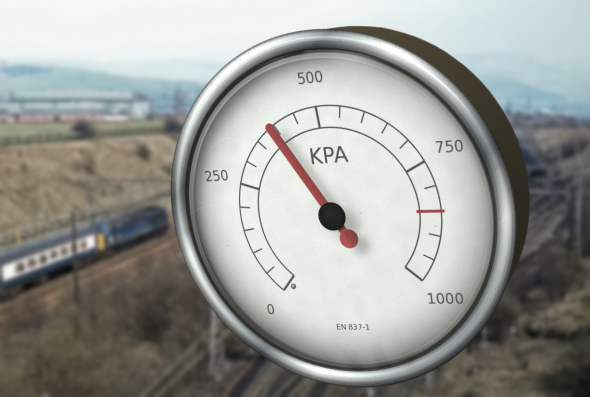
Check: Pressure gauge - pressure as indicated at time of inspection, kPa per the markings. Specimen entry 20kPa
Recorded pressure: 400kPa
